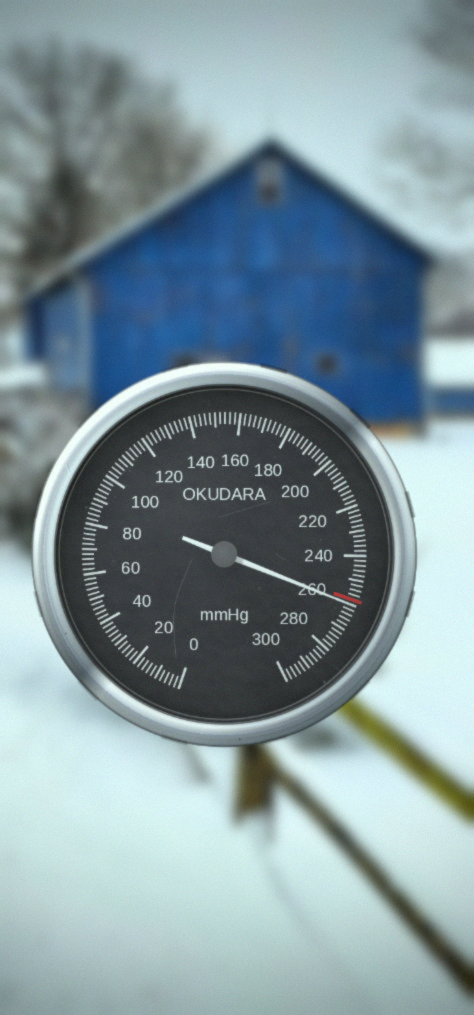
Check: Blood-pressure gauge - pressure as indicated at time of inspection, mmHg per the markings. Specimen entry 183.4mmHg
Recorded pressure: 260mmHg
